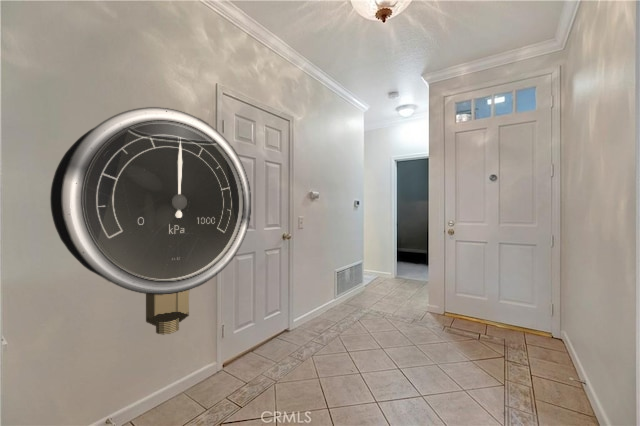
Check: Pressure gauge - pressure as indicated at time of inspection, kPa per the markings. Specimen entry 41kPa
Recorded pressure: 500kPa
